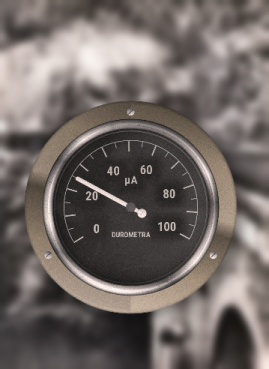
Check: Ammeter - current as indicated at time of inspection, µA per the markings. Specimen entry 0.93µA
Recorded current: 25µA
